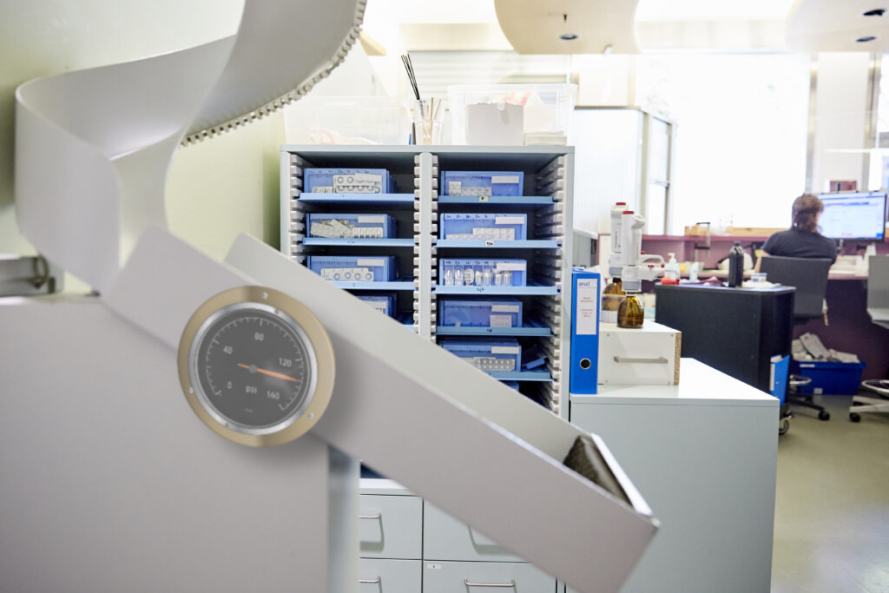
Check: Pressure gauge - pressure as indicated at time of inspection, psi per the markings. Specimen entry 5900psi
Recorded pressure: 135psi
